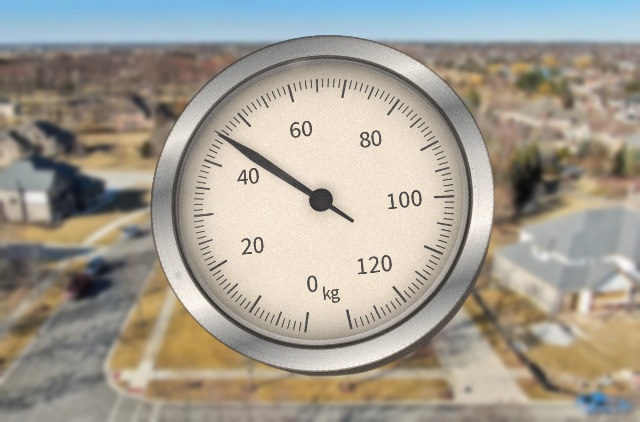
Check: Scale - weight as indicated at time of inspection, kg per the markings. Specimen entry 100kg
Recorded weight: 45kg
